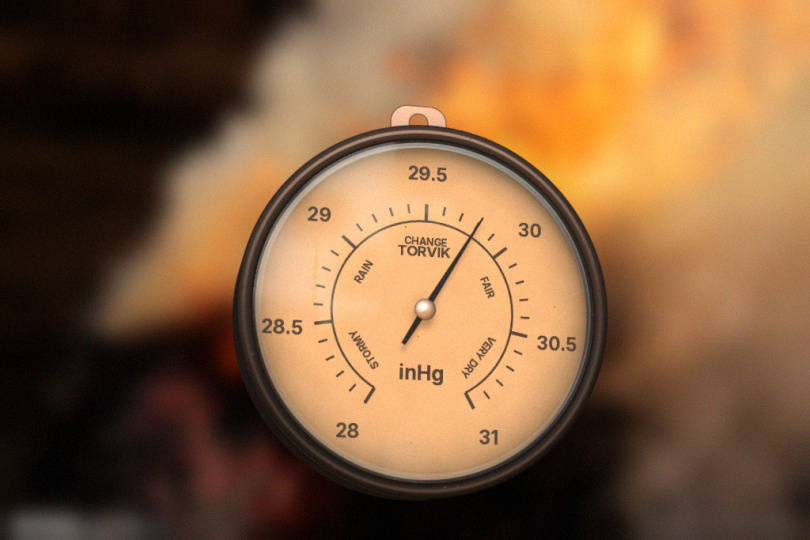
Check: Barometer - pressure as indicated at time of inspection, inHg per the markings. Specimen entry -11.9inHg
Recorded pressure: 29.8inHg
